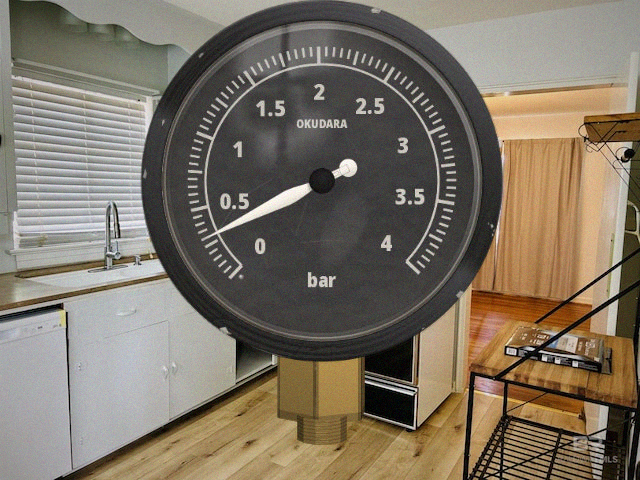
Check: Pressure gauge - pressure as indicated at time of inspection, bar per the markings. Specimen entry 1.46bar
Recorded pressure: 0.3bar
